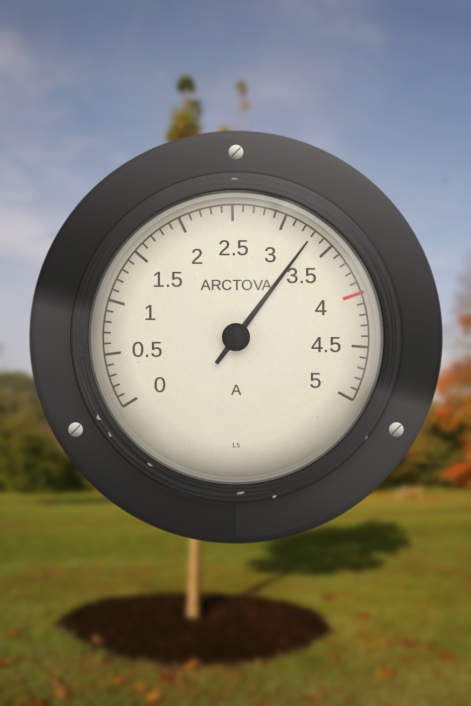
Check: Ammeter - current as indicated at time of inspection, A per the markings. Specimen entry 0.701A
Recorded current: 3.3A
